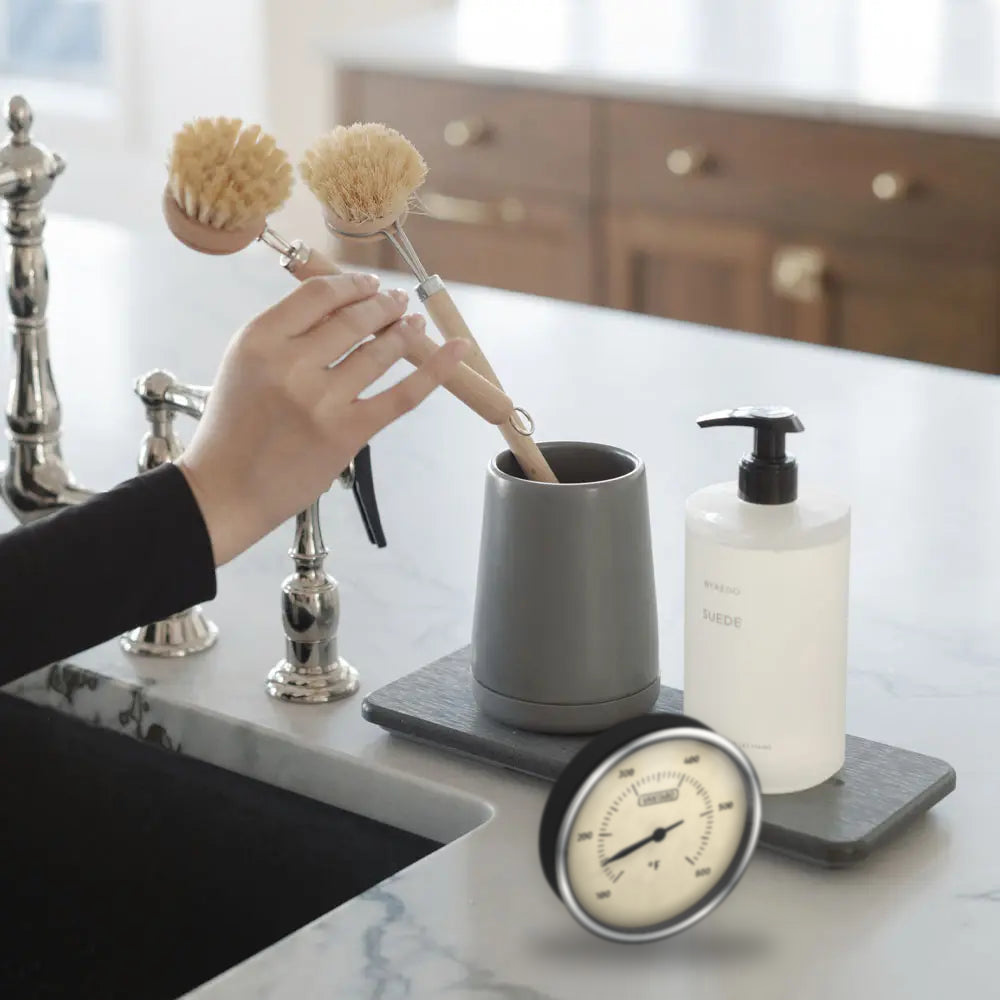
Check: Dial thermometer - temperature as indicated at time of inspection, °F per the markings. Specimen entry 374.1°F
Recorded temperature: 150°F
